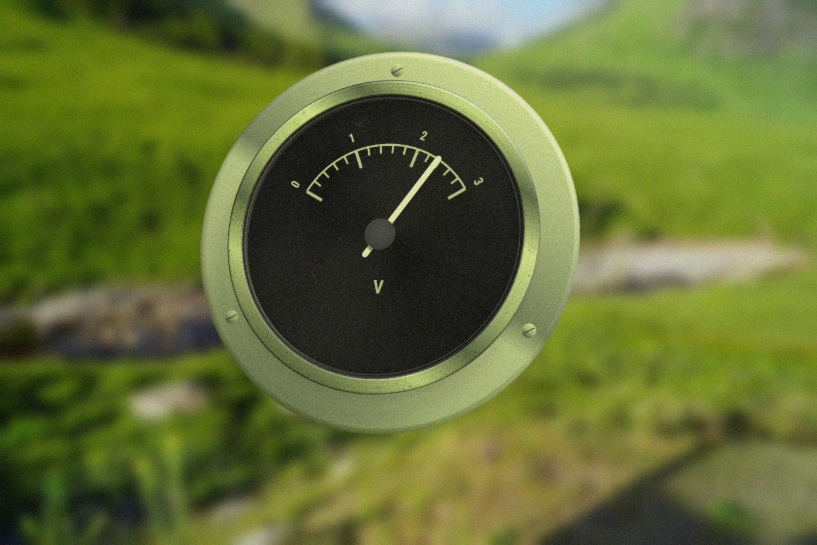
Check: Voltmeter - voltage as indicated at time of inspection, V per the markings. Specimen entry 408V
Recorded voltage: 2.4V
